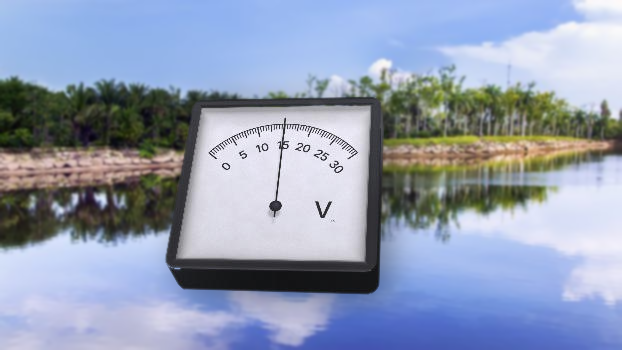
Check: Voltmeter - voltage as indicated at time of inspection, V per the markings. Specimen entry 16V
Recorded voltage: 15V
